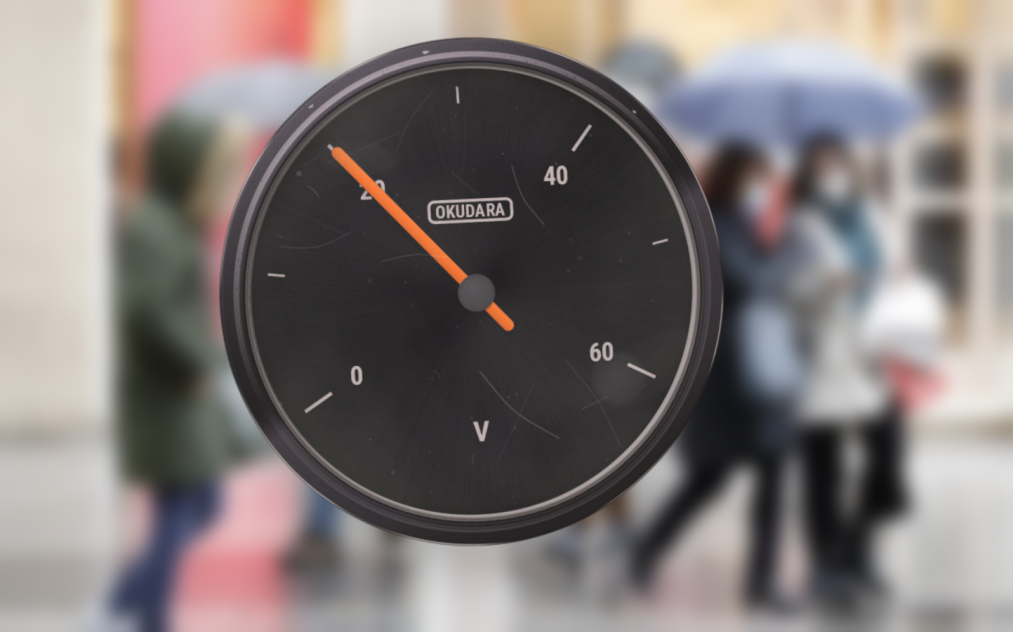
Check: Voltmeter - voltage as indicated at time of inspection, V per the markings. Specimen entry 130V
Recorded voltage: 20V
